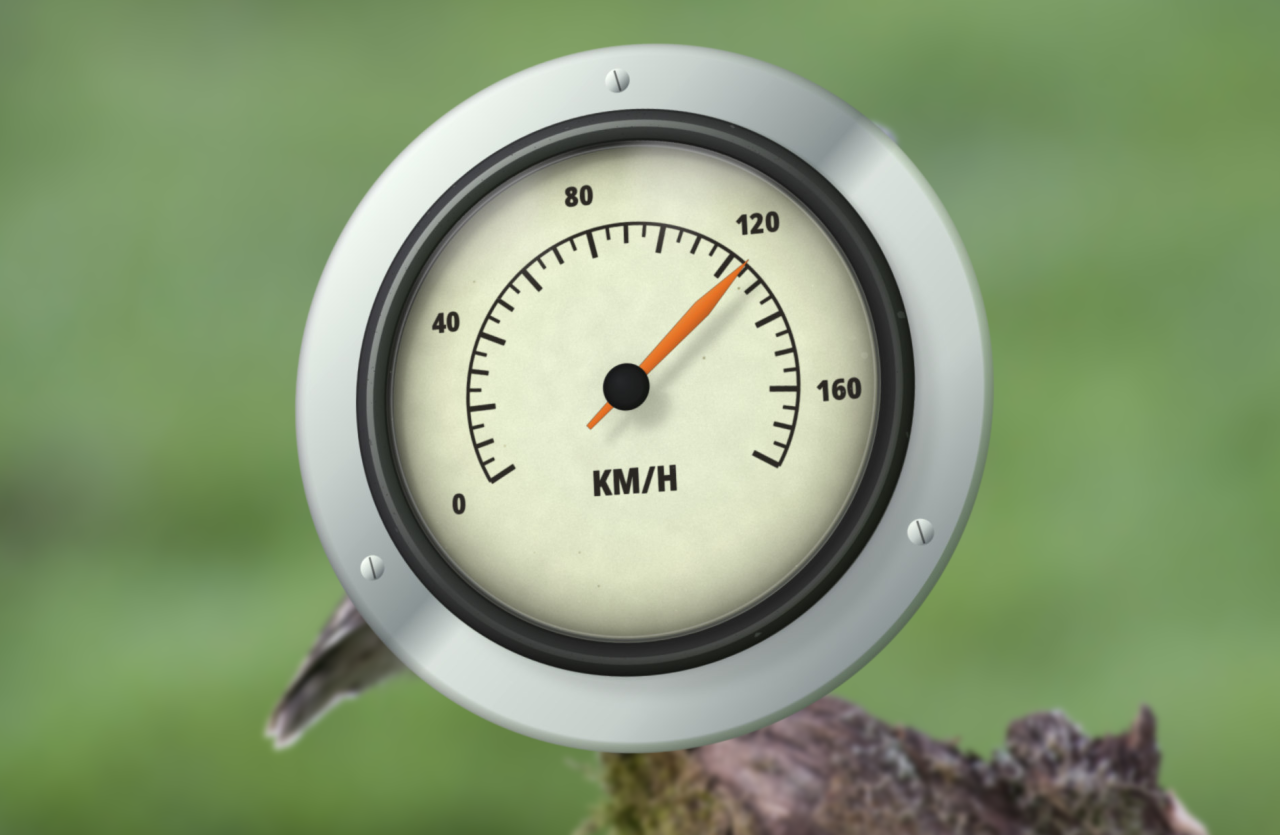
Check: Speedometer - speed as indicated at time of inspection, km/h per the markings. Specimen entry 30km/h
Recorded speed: 125km/h
